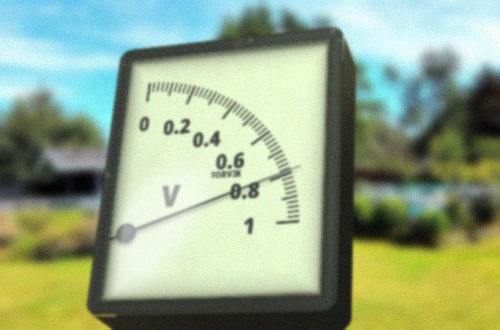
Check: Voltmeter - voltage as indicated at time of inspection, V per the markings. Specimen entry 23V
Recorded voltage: 0.8V
